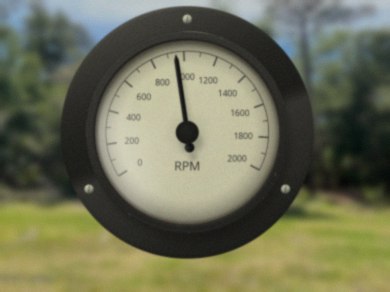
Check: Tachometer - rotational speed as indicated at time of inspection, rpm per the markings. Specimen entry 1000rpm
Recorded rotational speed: 950rpm
